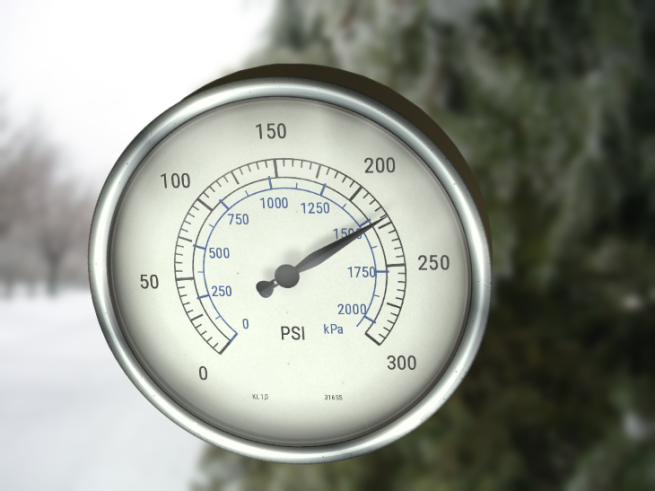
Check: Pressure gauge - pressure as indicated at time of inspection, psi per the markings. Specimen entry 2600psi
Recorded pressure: 220psi
